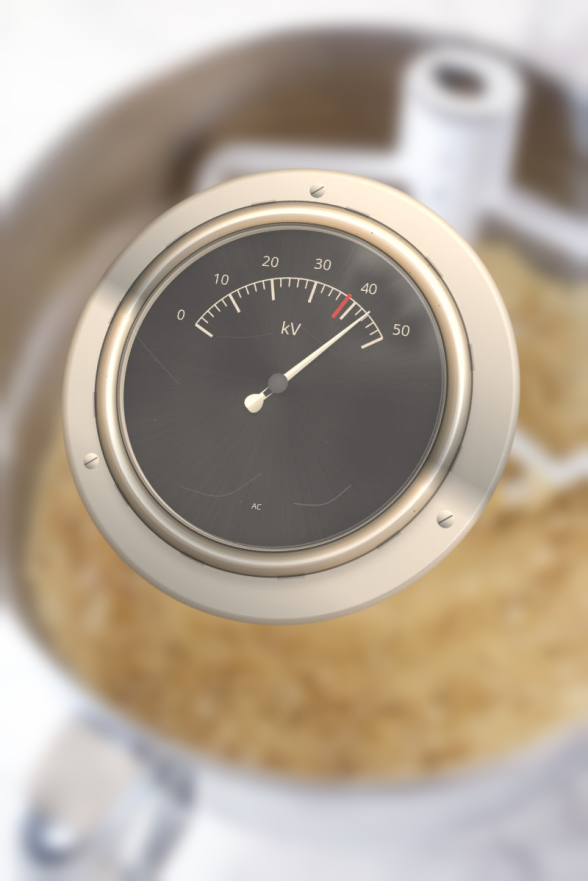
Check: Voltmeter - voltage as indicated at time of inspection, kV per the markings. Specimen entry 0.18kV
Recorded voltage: 44kV
